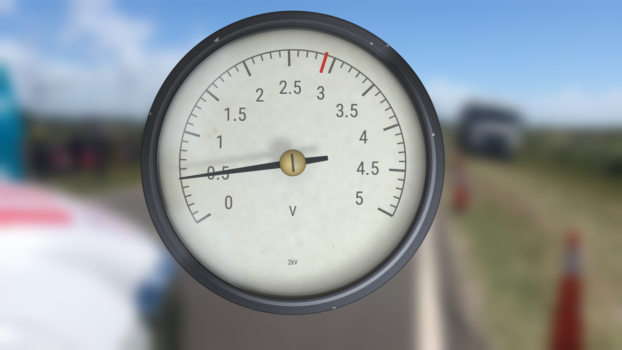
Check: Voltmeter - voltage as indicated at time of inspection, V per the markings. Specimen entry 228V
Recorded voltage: 0.5V
